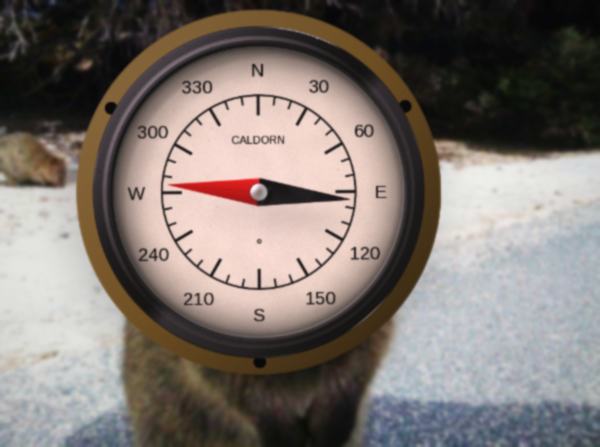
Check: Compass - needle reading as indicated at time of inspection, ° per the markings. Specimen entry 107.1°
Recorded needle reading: 275°
